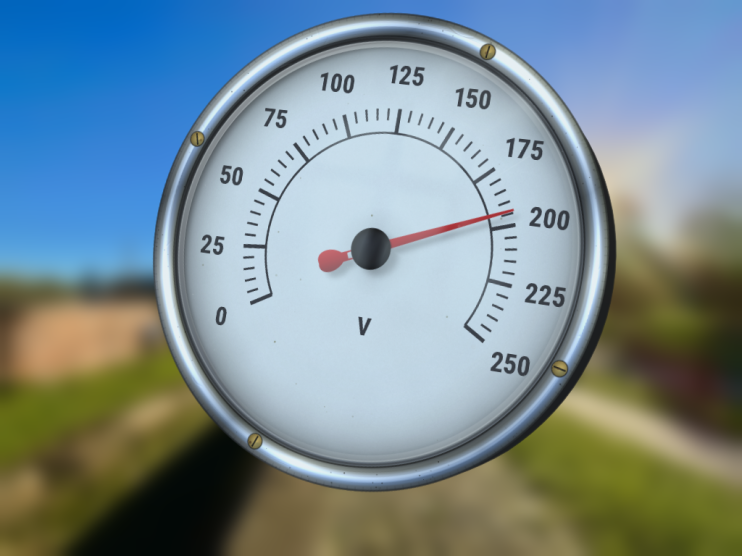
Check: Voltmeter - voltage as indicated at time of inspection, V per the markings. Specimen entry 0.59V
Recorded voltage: 195V
